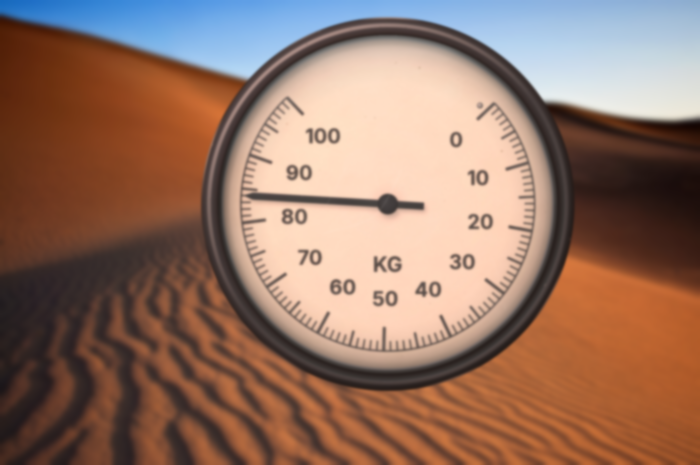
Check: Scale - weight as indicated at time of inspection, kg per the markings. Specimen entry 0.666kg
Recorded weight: 84kg
